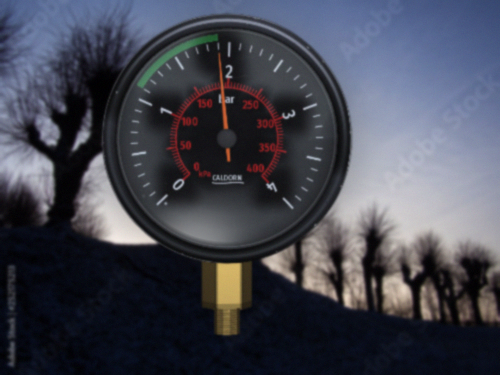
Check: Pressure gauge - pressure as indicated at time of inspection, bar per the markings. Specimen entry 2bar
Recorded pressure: 1.9bar
